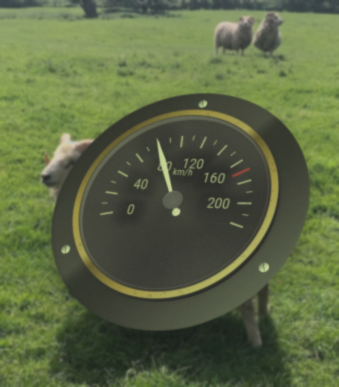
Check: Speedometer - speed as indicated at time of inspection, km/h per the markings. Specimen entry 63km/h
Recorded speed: 80km/h
